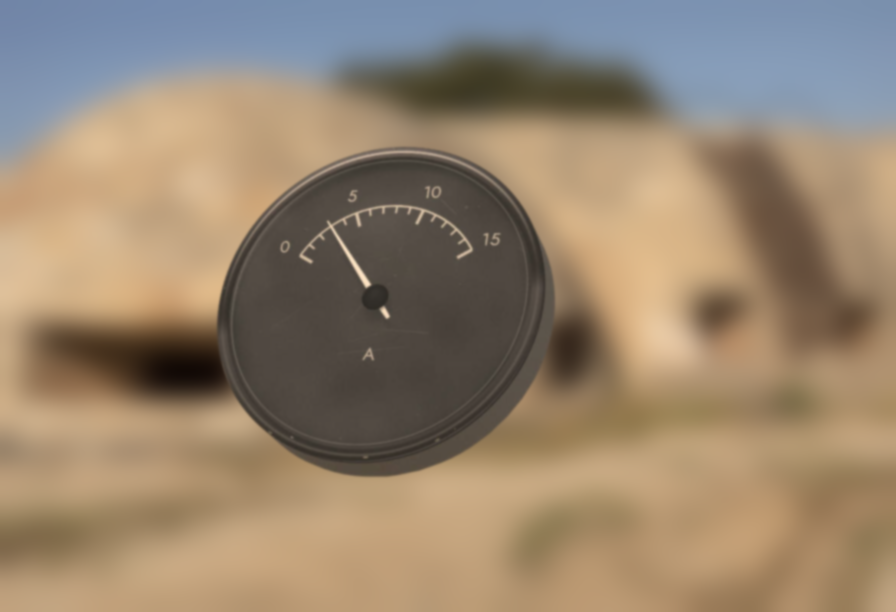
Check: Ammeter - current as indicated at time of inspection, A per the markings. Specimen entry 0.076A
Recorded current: 3A
